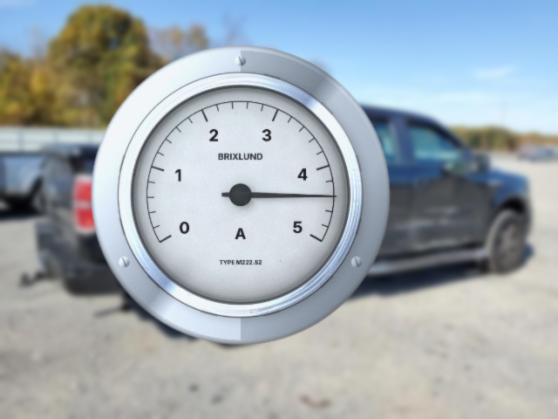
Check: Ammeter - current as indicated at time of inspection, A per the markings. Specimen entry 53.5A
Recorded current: 4.4A
